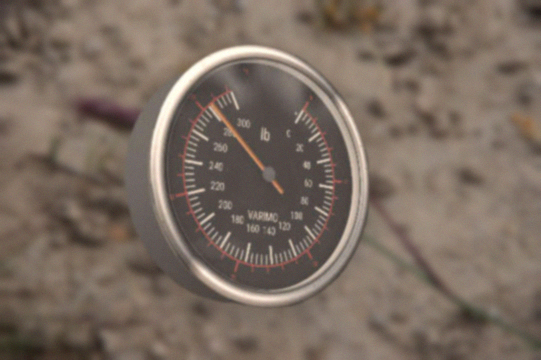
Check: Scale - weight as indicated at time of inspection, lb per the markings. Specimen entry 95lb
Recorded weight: 280lb
